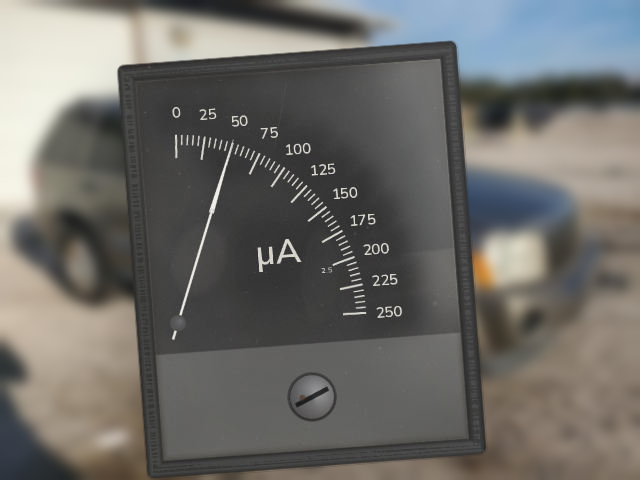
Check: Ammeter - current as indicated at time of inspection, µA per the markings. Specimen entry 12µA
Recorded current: 50µA
